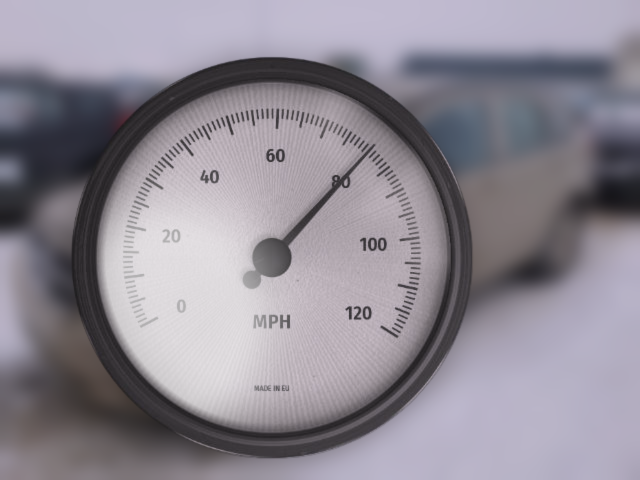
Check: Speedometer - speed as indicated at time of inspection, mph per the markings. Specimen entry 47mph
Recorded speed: 80mph
